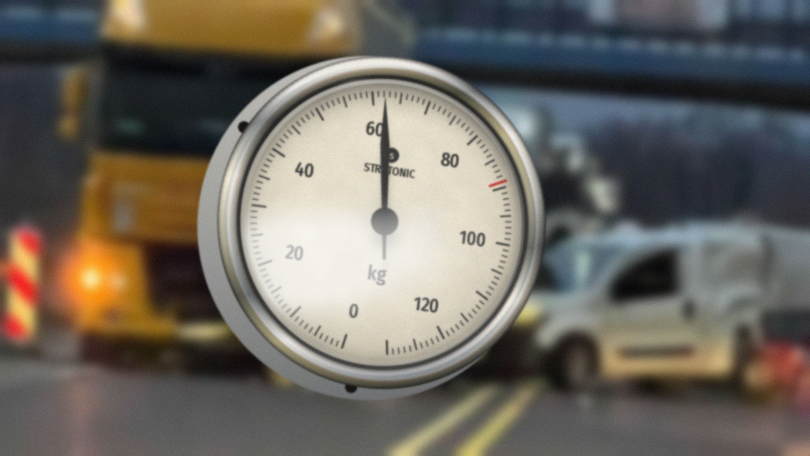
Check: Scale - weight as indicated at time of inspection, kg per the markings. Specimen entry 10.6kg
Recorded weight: 62kg
